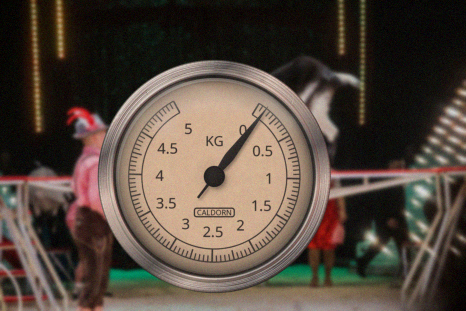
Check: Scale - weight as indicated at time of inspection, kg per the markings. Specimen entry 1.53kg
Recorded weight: 0.1kg
